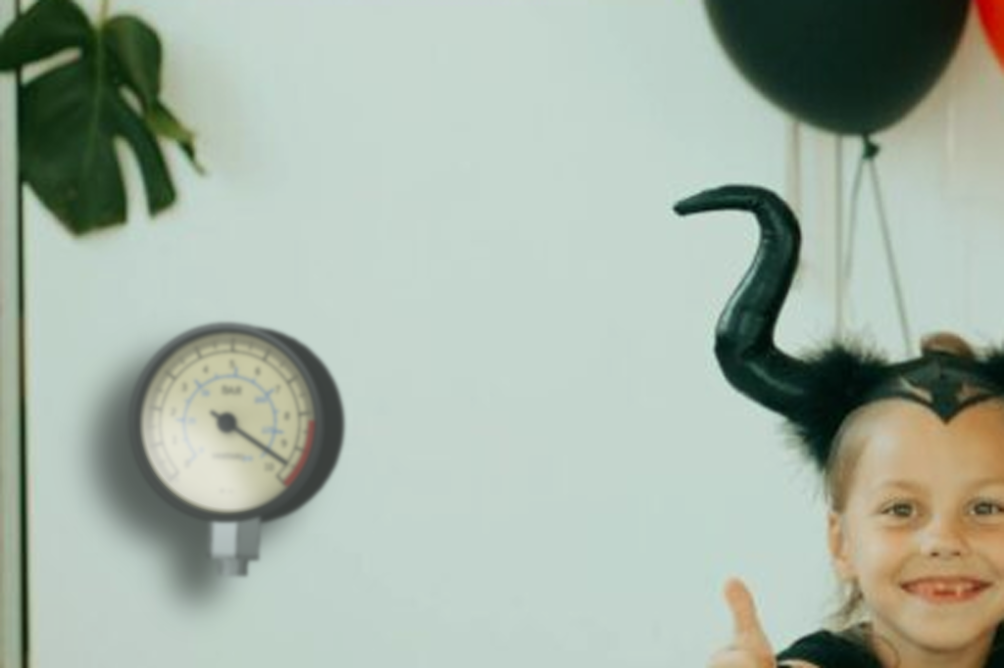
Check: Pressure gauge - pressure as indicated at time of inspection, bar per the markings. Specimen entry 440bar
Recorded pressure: 9.5bar
